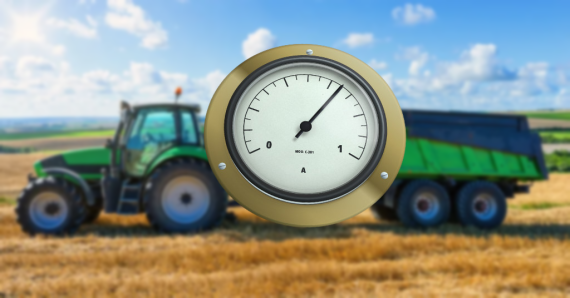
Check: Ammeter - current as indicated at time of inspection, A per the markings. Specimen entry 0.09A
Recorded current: 0.65A
